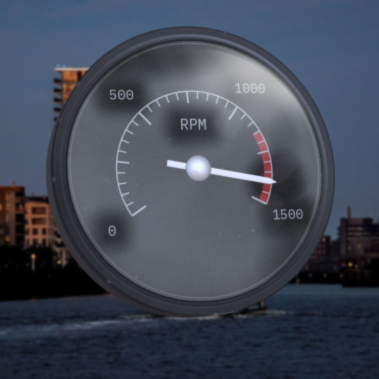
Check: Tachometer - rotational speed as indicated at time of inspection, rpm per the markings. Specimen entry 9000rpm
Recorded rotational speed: 1400rpm
